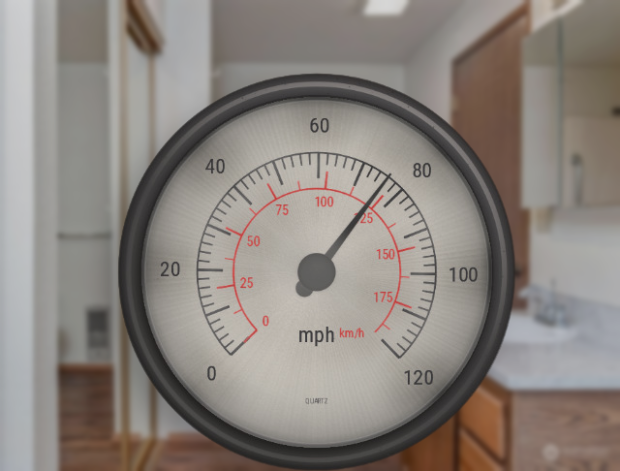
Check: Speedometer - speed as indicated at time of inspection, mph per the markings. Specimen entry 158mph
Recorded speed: 76mph
